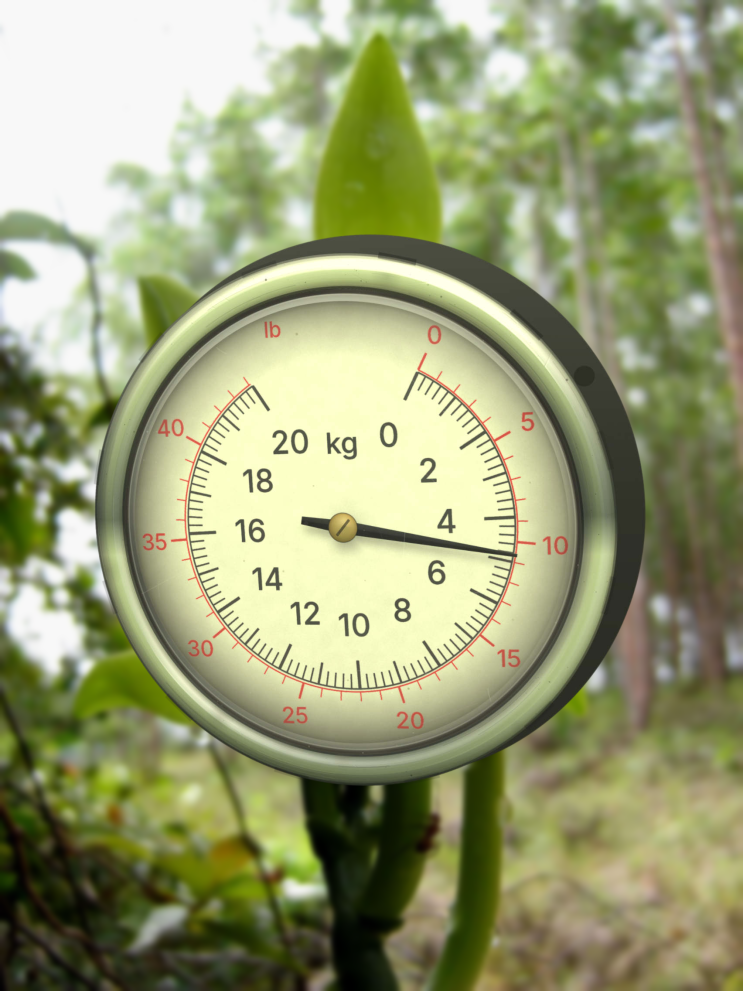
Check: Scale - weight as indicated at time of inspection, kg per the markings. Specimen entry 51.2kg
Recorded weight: 4.8kg
